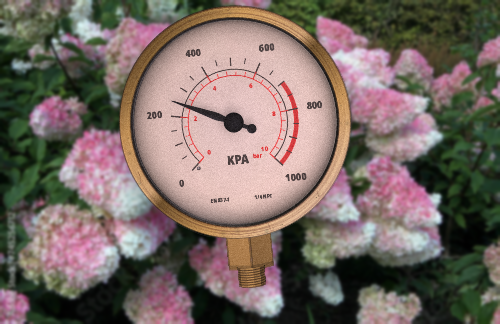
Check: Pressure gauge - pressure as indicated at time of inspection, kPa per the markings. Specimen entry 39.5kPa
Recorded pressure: 250kPa
